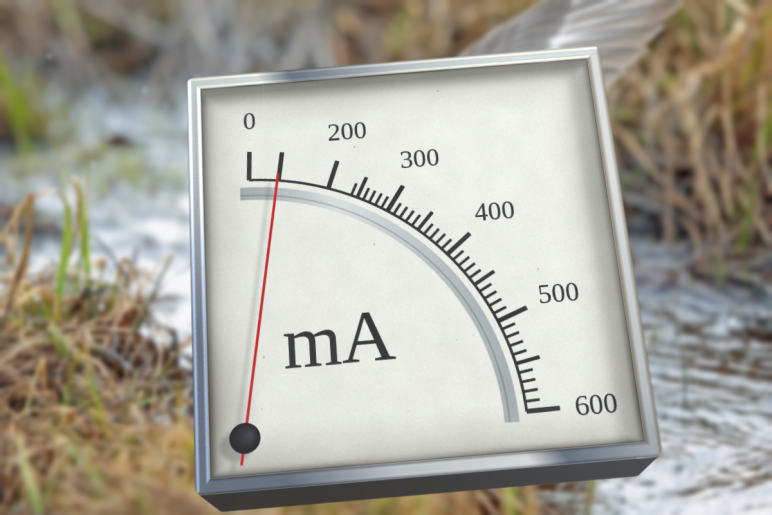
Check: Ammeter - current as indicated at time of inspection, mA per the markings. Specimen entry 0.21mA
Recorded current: 100mA
